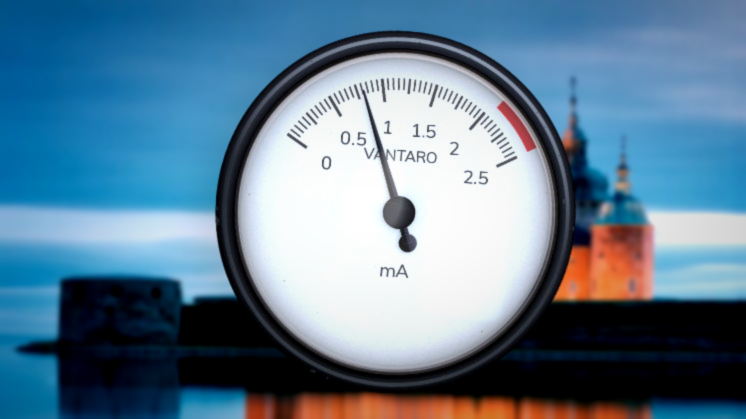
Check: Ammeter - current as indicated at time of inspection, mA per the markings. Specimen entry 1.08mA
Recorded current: 0.8mA
